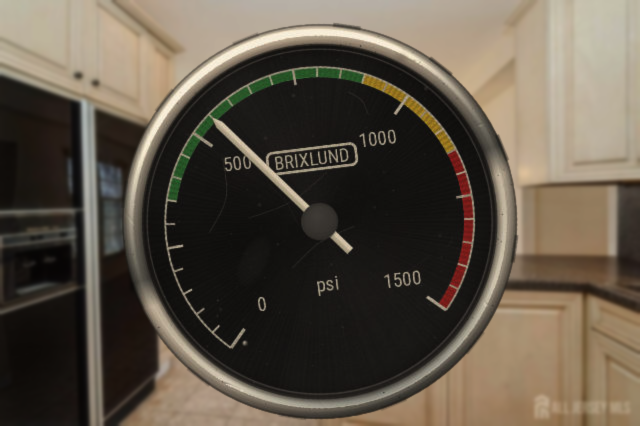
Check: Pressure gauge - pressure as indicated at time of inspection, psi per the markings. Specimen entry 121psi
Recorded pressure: 550psi
